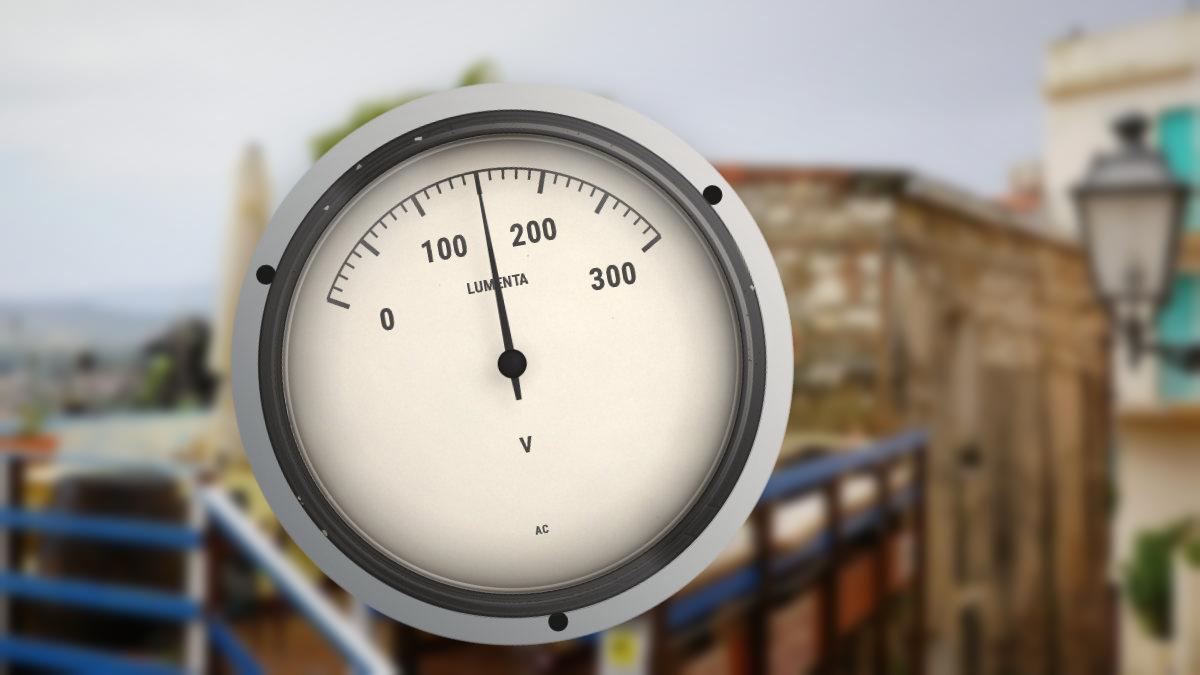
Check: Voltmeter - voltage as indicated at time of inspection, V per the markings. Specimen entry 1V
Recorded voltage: 150V
